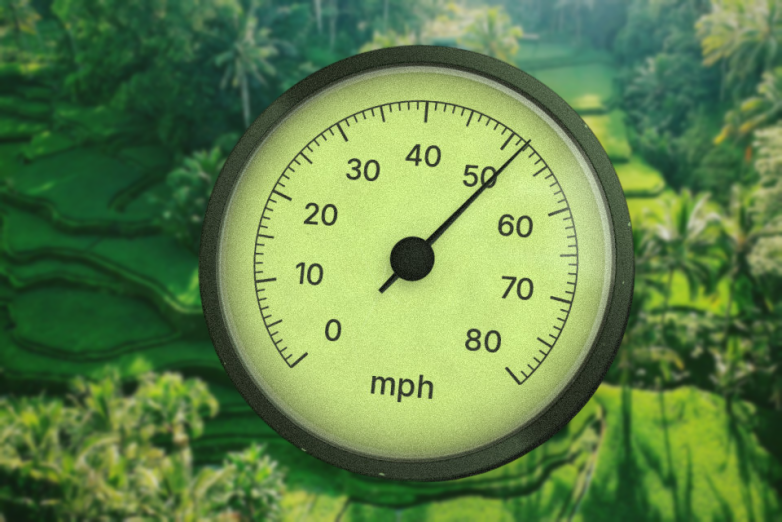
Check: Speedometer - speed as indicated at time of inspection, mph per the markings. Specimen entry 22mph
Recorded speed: 52mph
